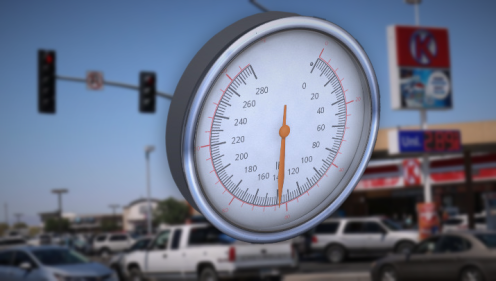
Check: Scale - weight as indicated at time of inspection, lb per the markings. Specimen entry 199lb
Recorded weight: 140lb
